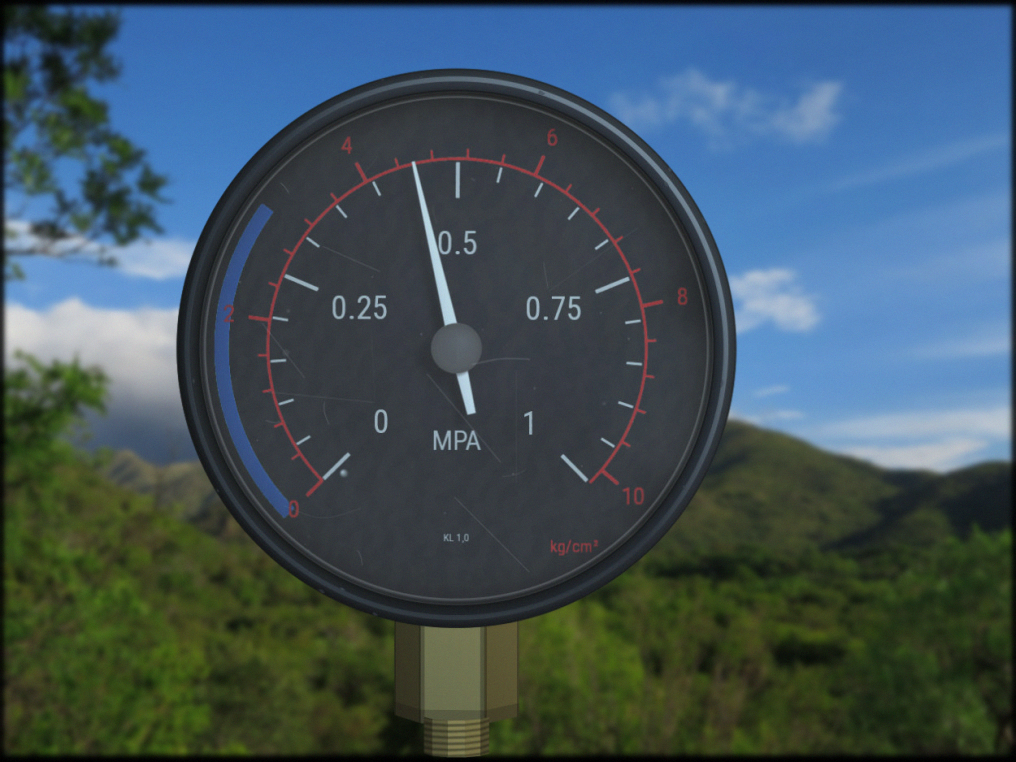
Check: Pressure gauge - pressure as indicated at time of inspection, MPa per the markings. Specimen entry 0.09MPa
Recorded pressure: 0.45MPa
